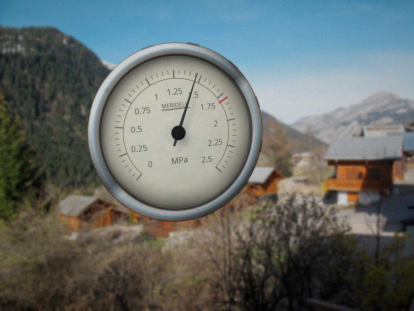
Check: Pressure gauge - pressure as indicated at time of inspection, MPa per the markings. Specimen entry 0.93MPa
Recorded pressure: 1.45MPa
